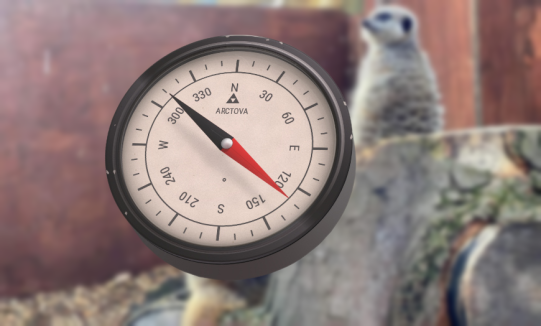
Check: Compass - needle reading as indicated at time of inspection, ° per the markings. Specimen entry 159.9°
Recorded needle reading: 130°
